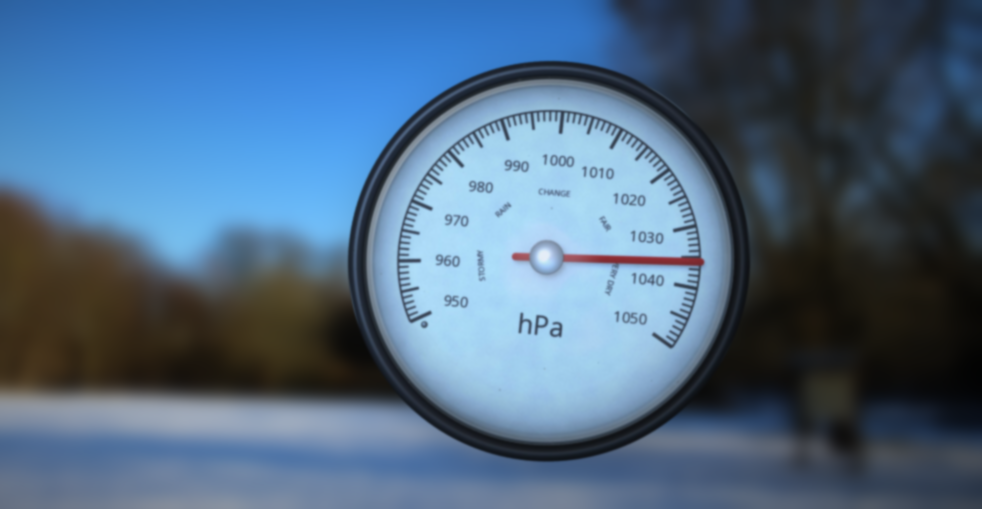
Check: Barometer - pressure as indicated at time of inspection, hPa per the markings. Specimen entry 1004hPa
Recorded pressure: 1036hPa
